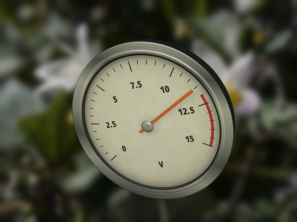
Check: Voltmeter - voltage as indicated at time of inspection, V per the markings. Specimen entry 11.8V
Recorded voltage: 11.5V
